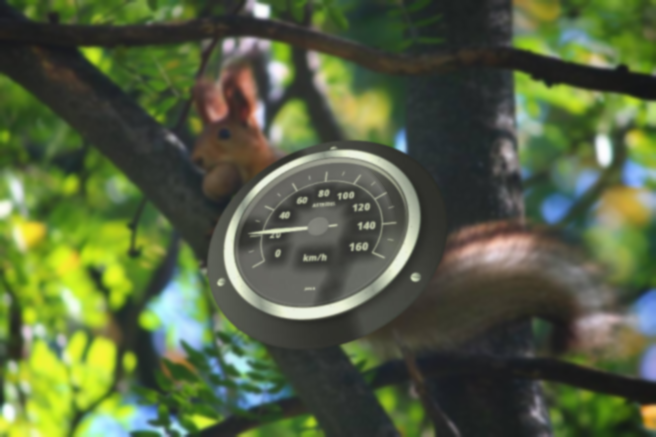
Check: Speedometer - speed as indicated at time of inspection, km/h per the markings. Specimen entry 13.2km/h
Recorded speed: 20km/h
